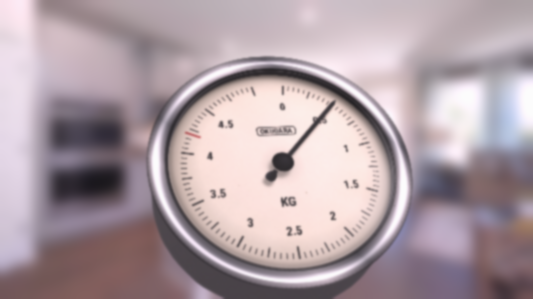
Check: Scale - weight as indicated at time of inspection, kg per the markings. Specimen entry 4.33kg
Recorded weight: 0.5kg
